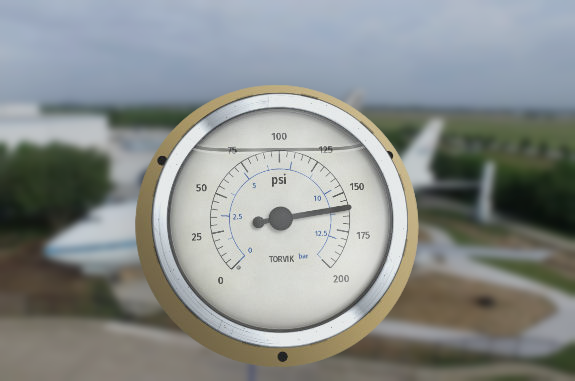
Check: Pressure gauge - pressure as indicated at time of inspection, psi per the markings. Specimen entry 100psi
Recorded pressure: 160psi
